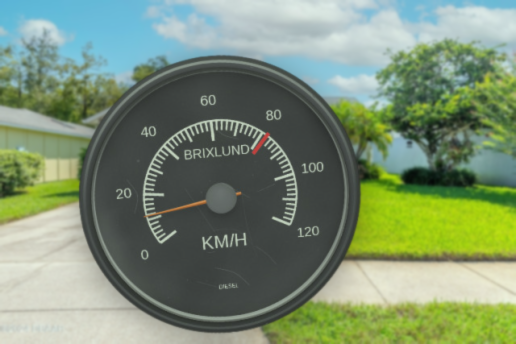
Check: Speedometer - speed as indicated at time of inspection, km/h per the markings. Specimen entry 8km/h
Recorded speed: 12km/h
